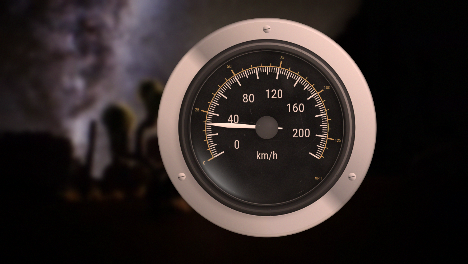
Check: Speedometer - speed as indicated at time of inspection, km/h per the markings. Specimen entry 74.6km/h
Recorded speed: 30km/h
